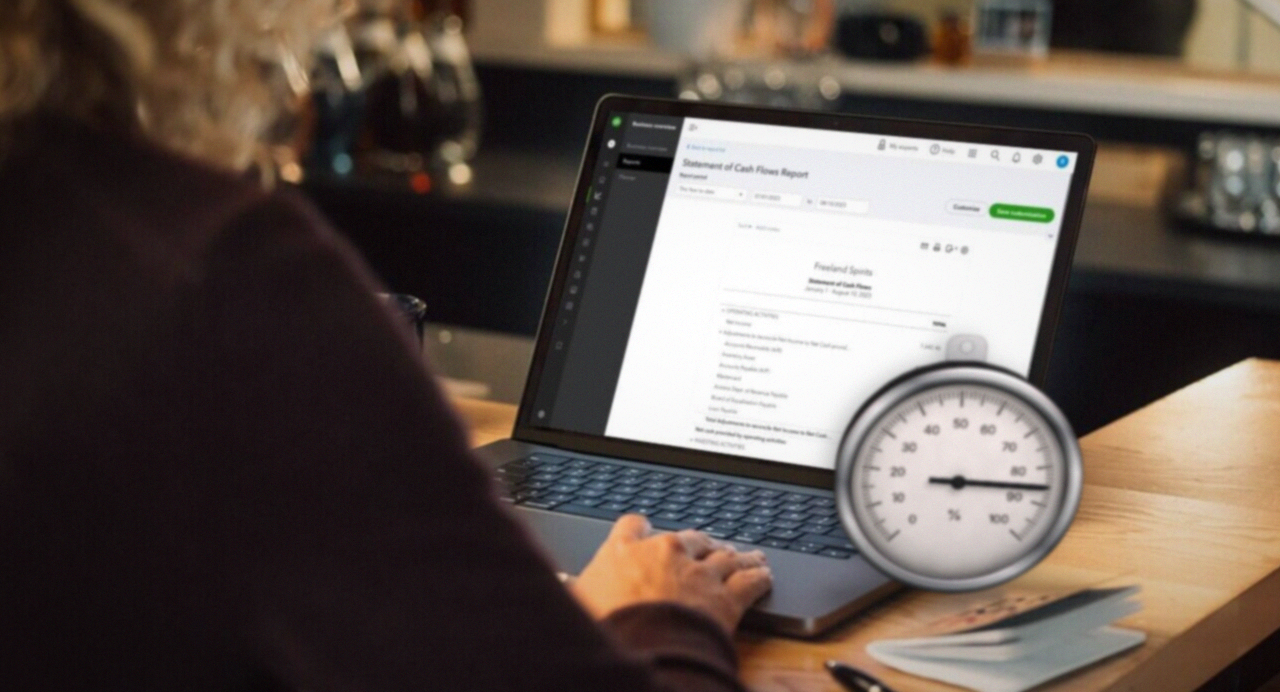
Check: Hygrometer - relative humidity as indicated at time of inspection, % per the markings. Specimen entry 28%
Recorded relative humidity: 85%
